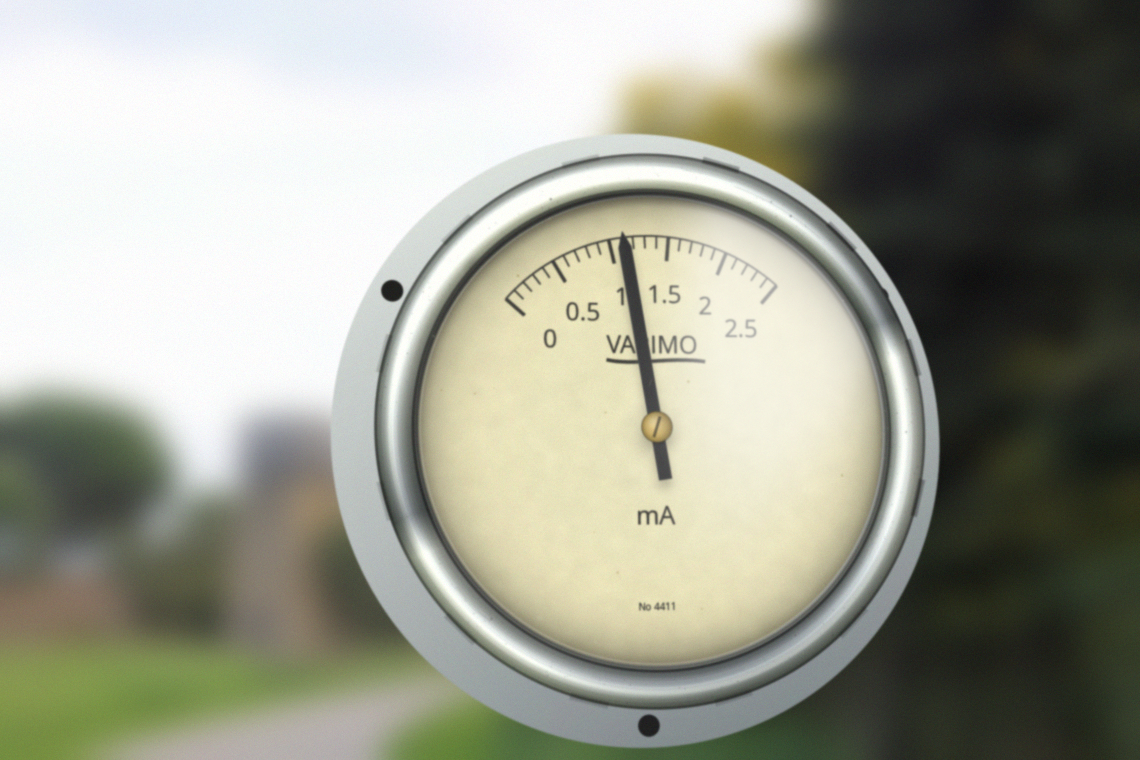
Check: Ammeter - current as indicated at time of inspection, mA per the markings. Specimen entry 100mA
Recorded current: 1.1mA
